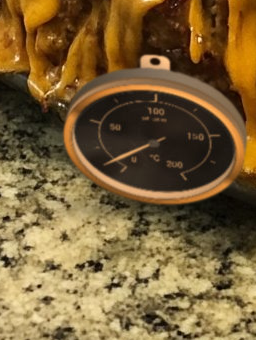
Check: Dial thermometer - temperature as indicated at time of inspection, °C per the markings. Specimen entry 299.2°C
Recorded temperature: 12.5°C
